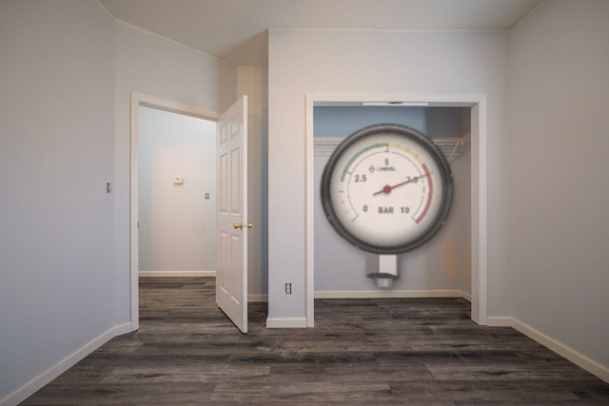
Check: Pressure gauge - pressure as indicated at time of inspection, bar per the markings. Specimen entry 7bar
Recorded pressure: 7.5bar
